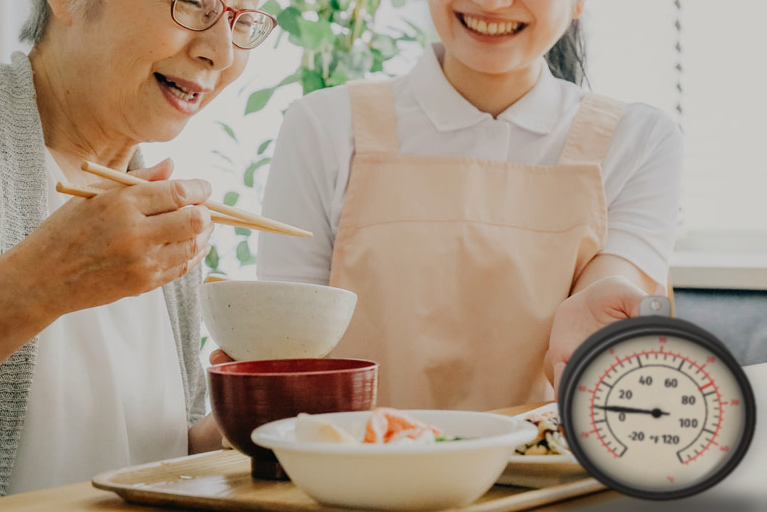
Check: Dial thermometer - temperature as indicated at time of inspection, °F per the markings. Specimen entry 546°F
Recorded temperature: 8°F
